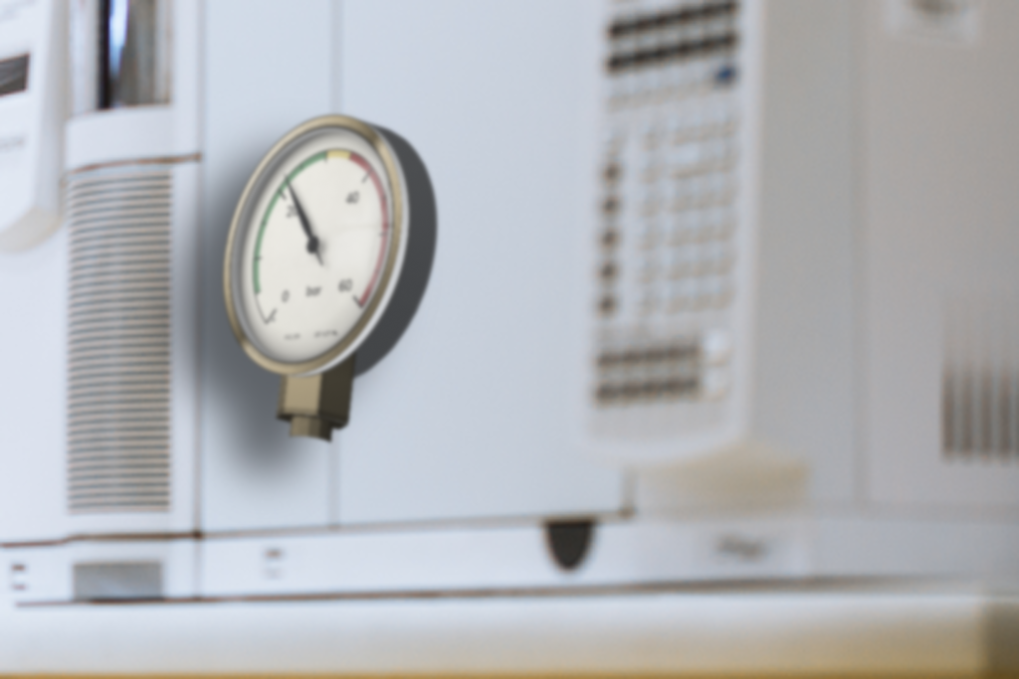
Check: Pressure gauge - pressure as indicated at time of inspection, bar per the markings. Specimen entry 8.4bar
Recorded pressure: 22.5bar
